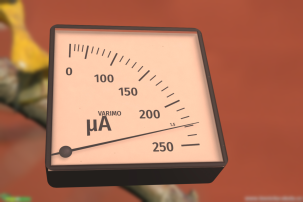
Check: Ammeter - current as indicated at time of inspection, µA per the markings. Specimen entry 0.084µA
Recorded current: 230µA
